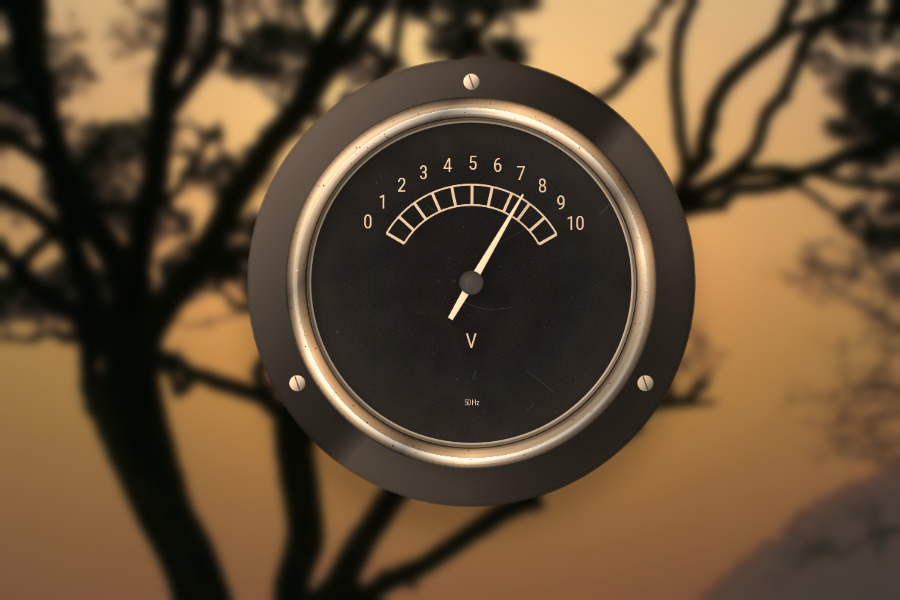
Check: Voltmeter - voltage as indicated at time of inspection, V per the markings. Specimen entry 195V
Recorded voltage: 7.5V
